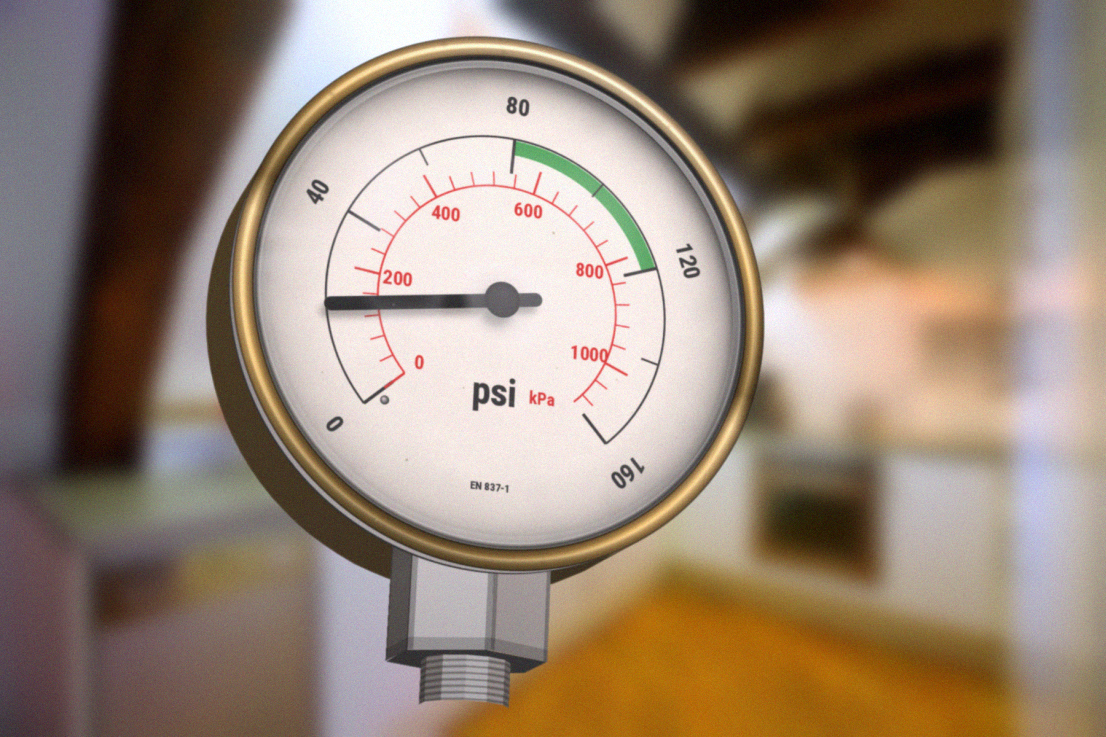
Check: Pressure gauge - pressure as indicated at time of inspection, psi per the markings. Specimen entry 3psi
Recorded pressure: 20psi
